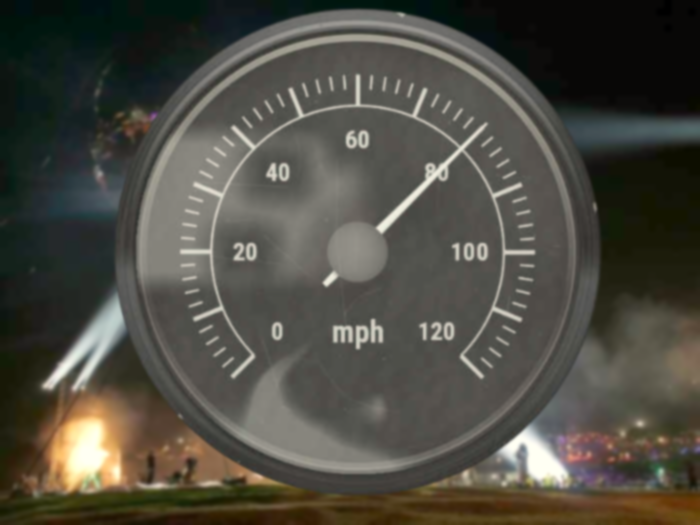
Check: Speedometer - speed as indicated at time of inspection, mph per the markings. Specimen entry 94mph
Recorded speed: 80mph
